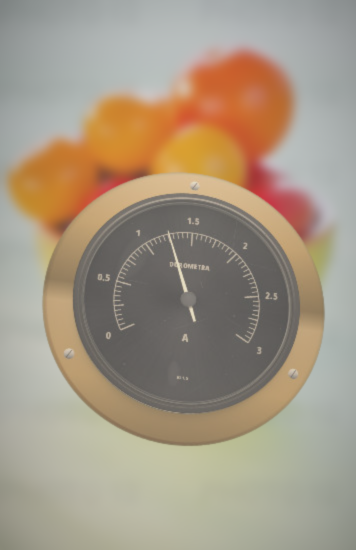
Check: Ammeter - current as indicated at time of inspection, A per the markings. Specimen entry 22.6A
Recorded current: 1.25A
